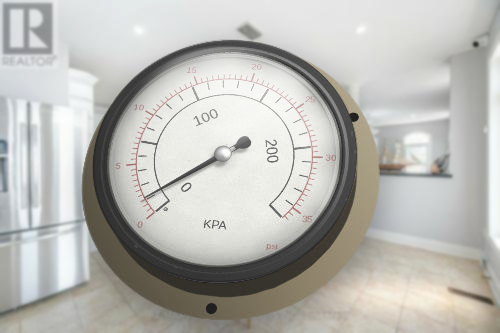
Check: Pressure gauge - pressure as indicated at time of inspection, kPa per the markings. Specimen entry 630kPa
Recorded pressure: 10kPa
